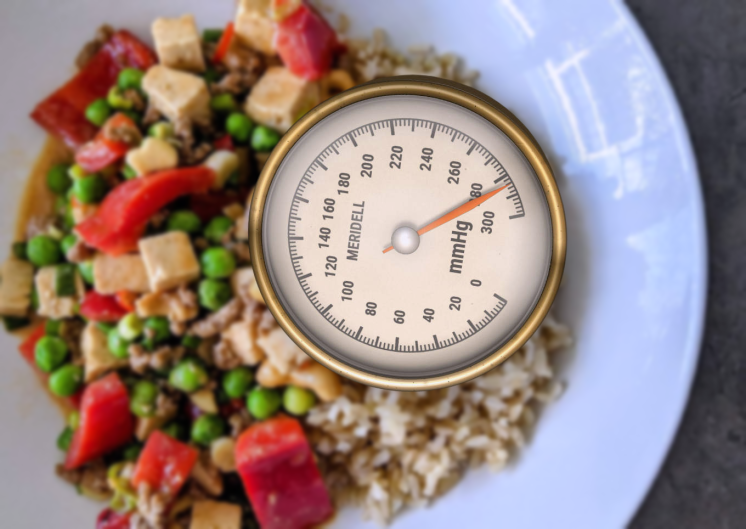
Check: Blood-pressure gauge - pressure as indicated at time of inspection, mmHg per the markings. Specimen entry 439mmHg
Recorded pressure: 284mmHg
